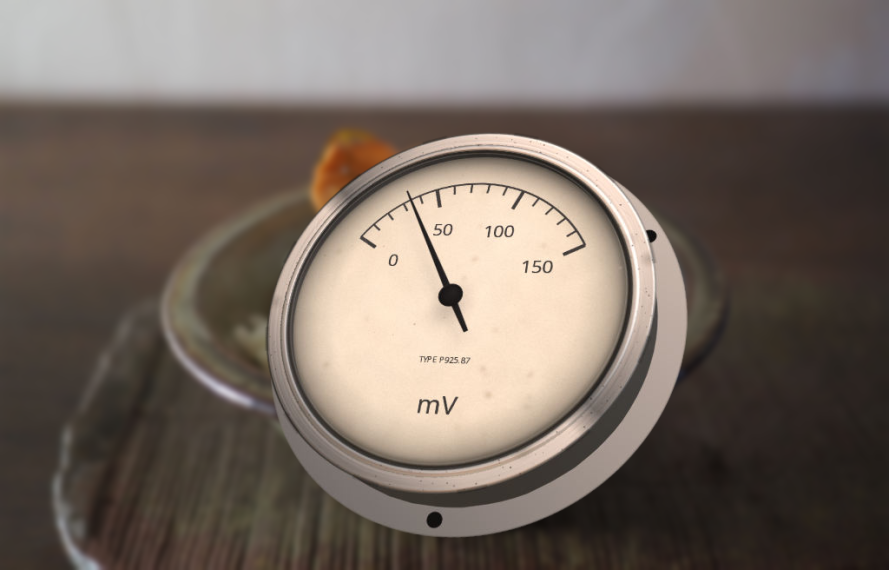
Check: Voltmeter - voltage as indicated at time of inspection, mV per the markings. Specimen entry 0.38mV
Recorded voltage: 35mV
